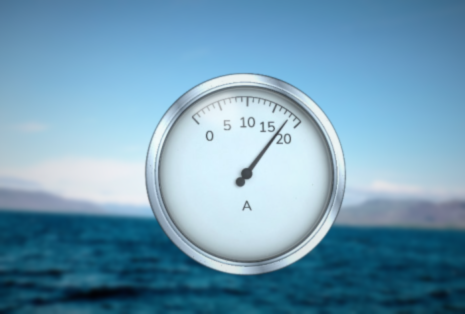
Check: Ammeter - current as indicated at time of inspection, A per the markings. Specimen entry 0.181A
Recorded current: 18A
